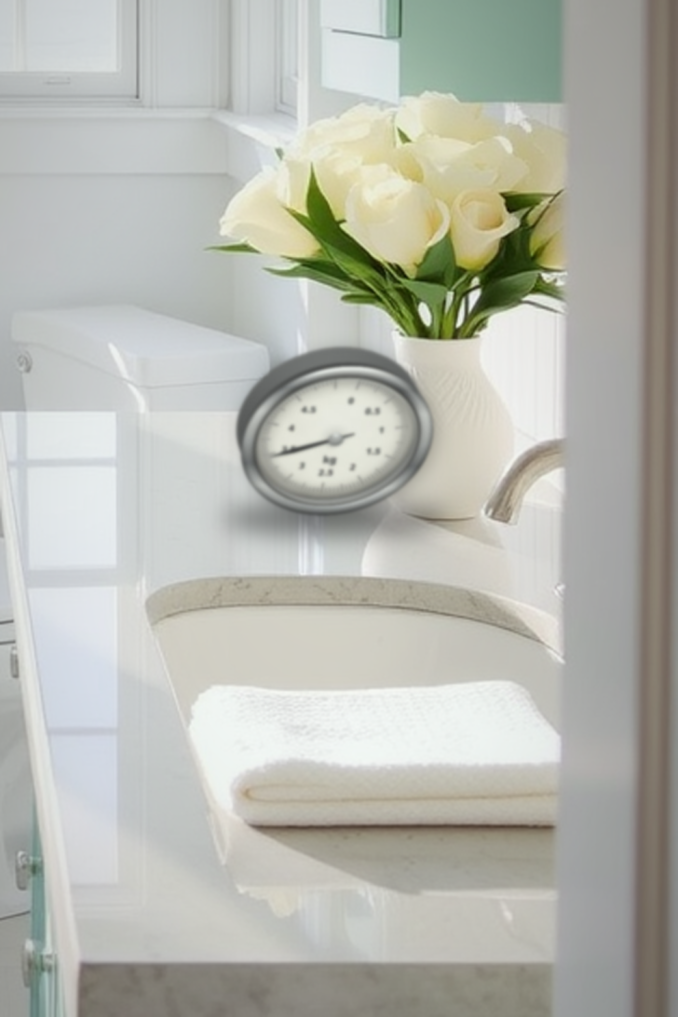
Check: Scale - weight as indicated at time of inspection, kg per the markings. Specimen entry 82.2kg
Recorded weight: 3.5kg
